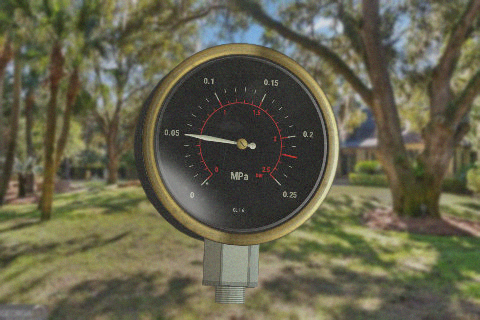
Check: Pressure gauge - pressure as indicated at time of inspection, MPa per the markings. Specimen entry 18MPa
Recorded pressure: 0.05MPa
